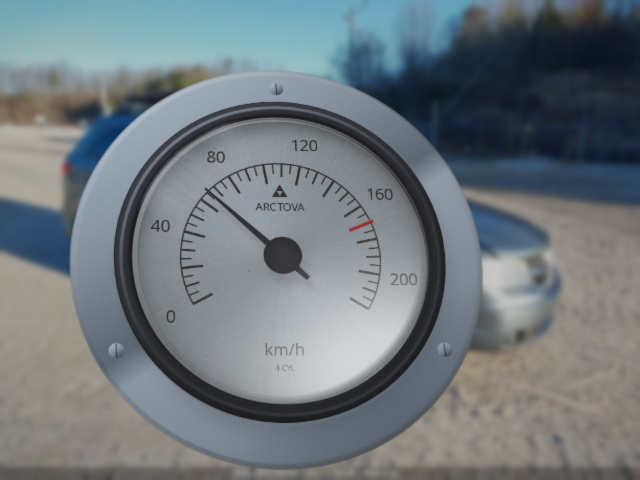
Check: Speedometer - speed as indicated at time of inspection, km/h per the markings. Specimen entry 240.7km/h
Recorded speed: 65km/h
